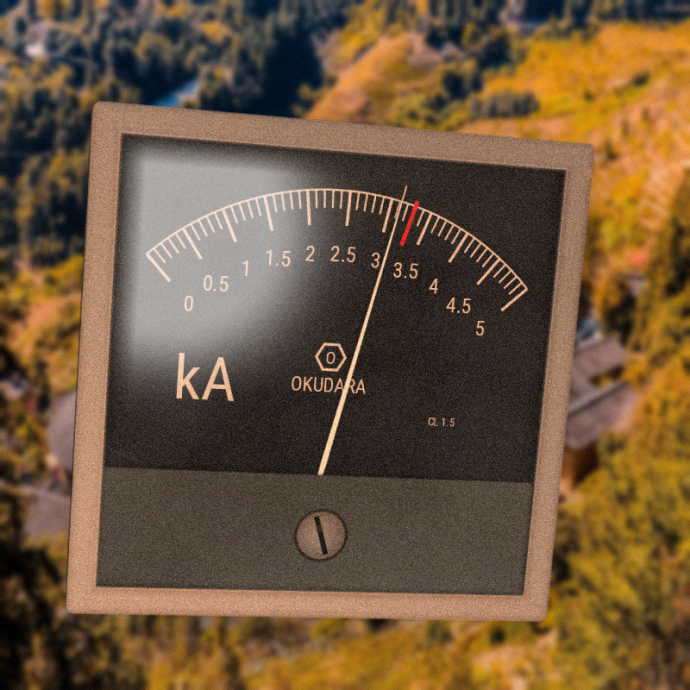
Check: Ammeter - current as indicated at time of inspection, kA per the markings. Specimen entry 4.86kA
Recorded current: 3.1kA
